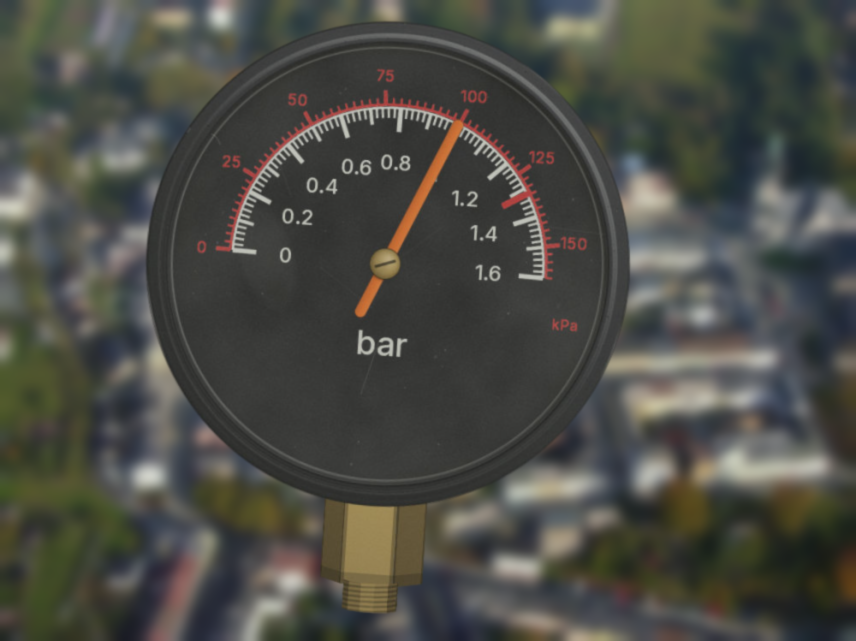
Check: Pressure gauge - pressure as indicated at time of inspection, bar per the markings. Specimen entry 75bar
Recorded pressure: 1bar
